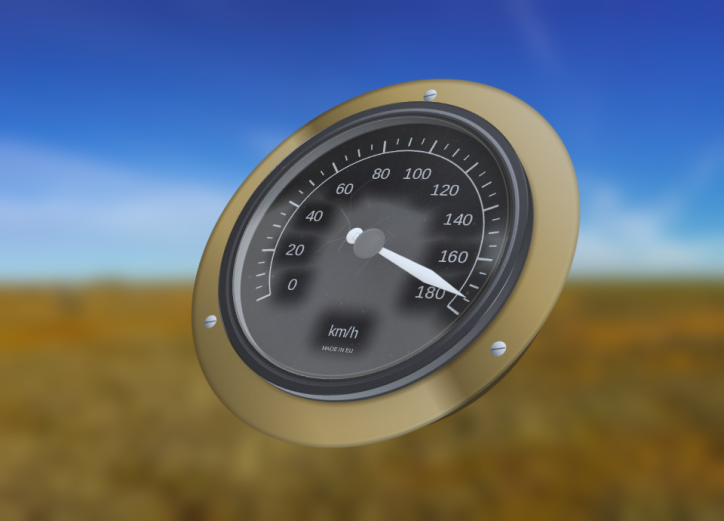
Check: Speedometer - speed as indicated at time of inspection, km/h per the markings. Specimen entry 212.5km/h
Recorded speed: 175km/h
